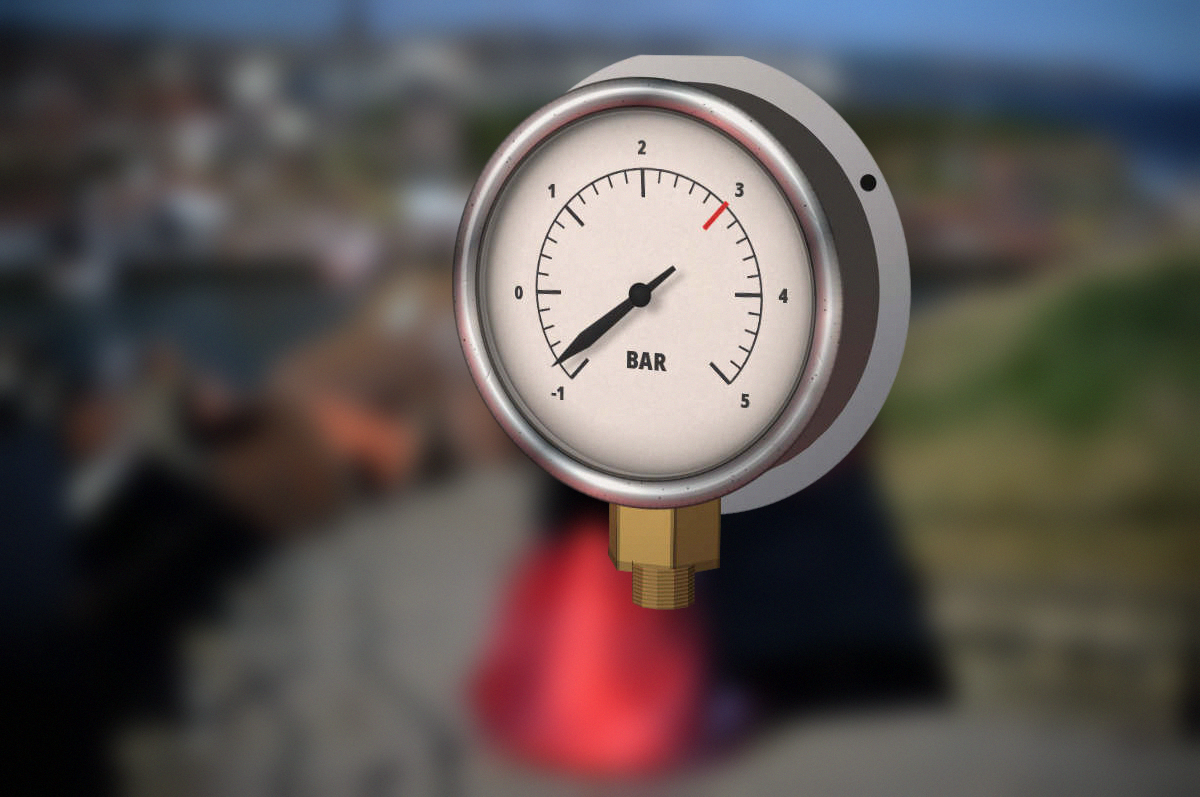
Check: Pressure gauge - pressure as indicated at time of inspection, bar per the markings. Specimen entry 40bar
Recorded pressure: -0.8bar
